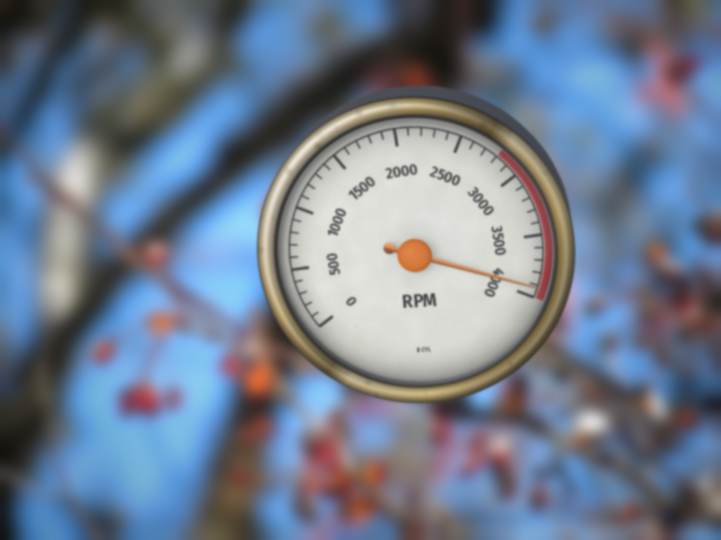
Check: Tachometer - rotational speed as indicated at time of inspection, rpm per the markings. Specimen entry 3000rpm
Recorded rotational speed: 3900rpm
